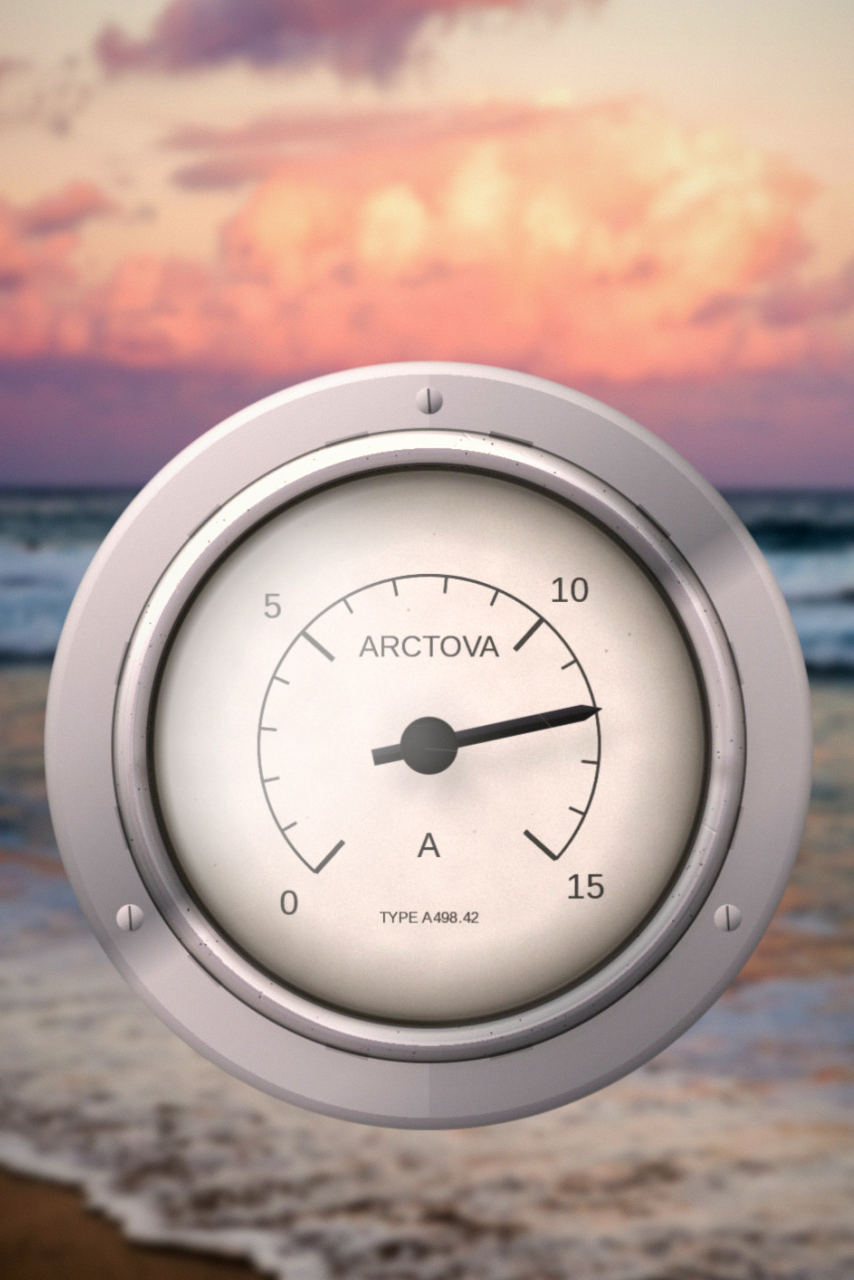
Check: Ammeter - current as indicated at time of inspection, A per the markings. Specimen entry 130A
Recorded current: 12A
